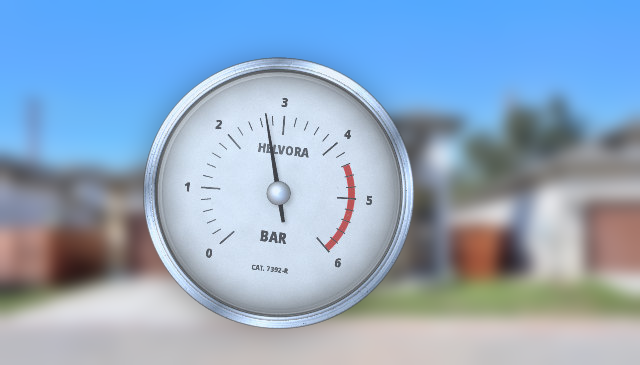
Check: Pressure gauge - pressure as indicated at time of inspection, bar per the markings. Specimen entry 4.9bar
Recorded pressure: 2.7bar
